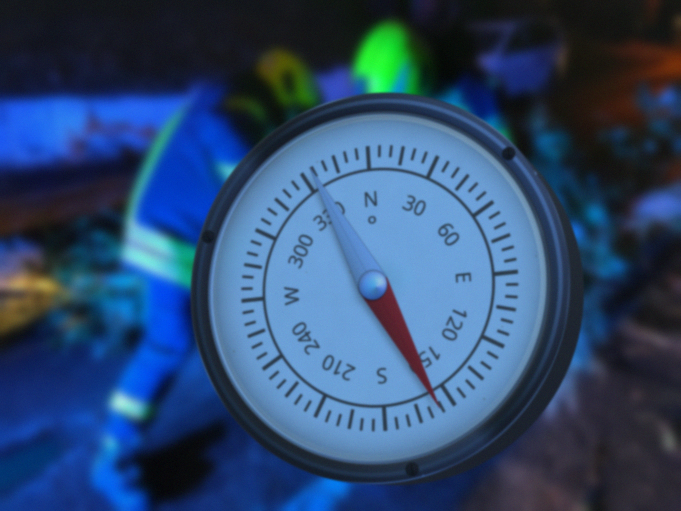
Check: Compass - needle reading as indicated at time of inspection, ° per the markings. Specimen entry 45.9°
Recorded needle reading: 155°
